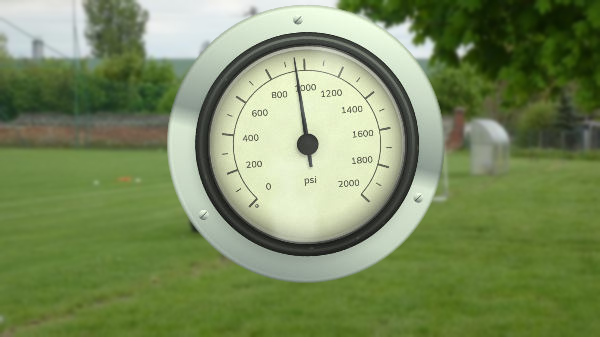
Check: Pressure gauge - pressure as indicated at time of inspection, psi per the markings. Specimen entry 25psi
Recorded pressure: 950psi
